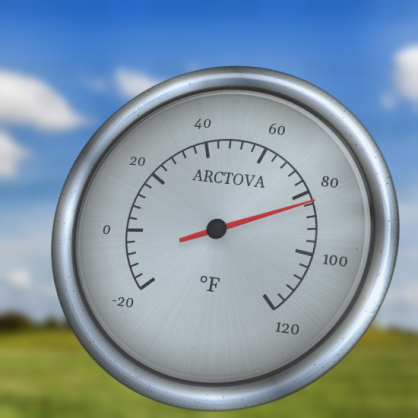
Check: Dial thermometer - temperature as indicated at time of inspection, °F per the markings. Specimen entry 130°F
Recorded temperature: 84°F
